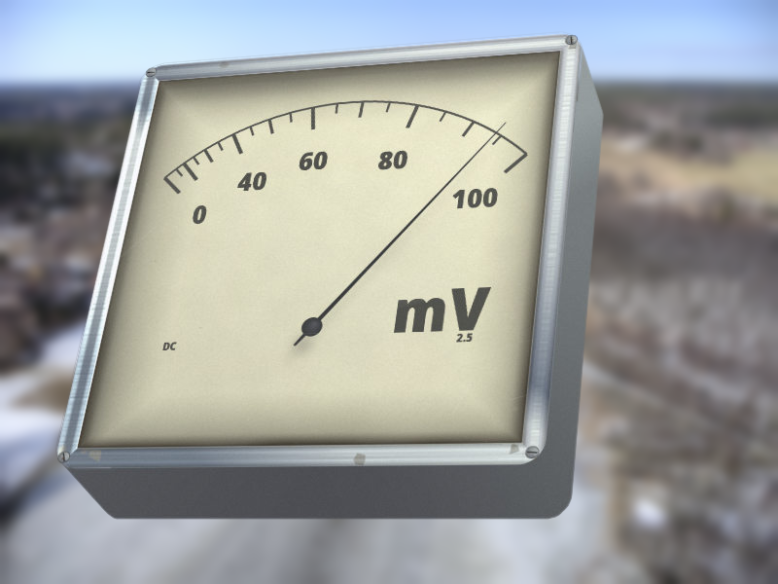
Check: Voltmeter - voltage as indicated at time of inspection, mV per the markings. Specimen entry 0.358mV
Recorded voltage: 95mV
